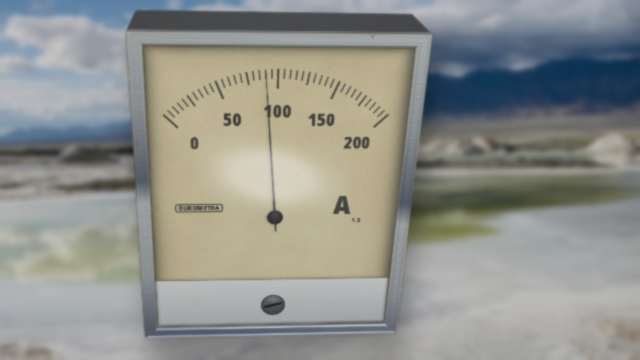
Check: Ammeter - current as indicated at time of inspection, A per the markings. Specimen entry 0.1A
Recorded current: 90A
